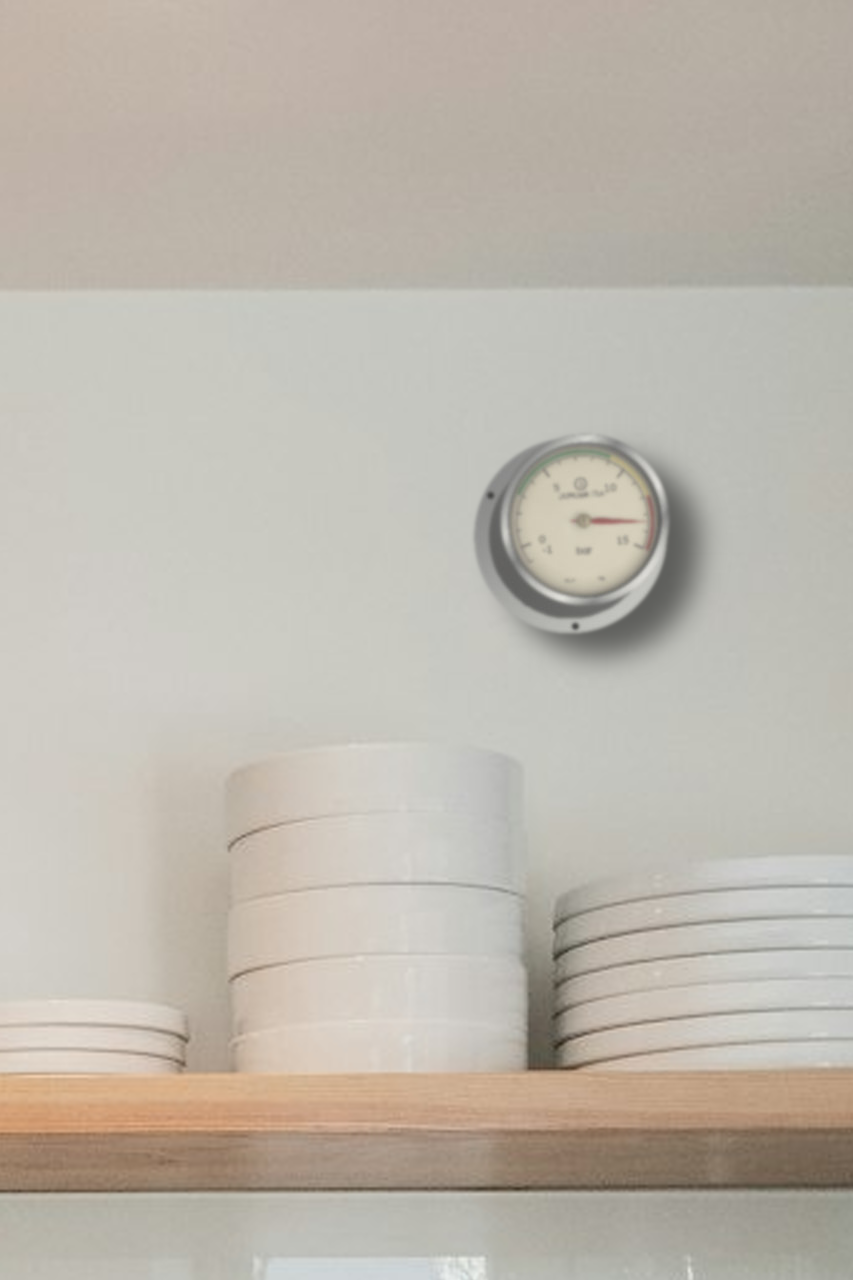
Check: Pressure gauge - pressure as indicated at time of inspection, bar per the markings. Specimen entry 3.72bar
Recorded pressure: 13.5bar
